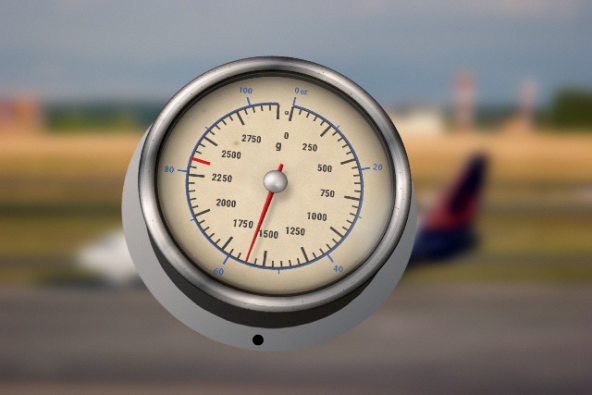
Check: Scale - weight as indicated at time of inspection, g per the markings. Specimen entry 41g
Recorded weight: 1600g
